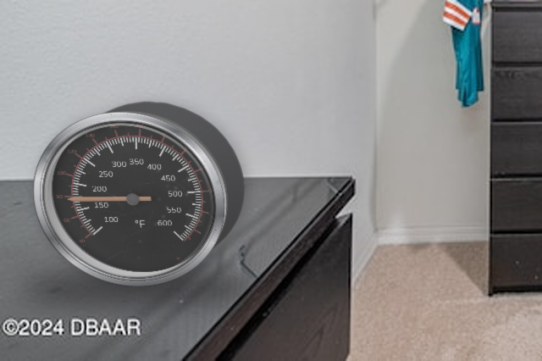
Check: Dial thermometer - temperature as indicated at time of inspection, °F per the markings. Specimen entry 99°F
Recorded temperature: 175°F
